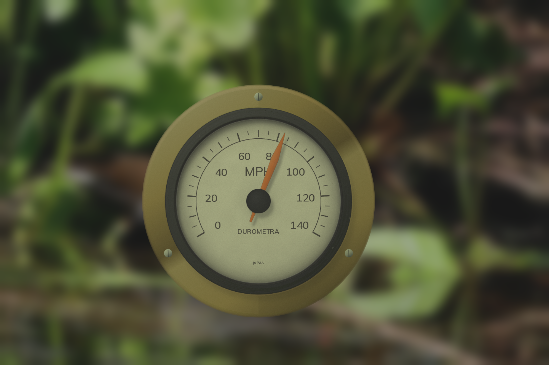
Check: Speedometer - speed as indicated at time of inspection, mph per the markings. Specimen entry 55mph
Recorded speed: 82.5mph
